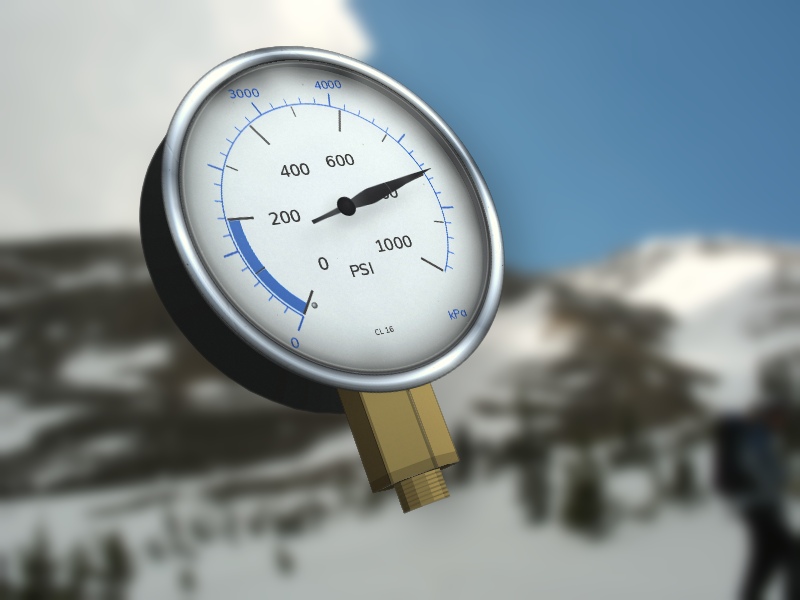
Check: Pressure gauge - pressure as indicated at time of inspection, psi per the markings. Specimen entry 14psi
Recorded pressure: 800psi
